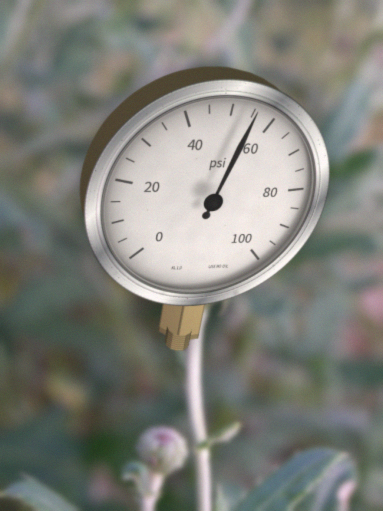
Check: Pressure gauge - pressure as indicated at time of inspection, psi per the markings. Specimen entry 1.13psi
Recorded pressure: 55psi
